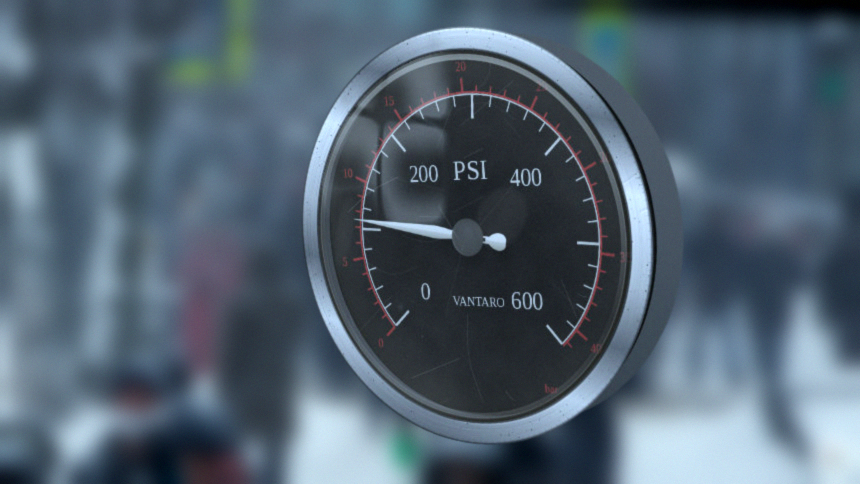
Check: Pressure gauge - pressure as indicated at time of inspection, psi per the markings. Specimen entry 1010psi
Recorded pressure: 110psi
